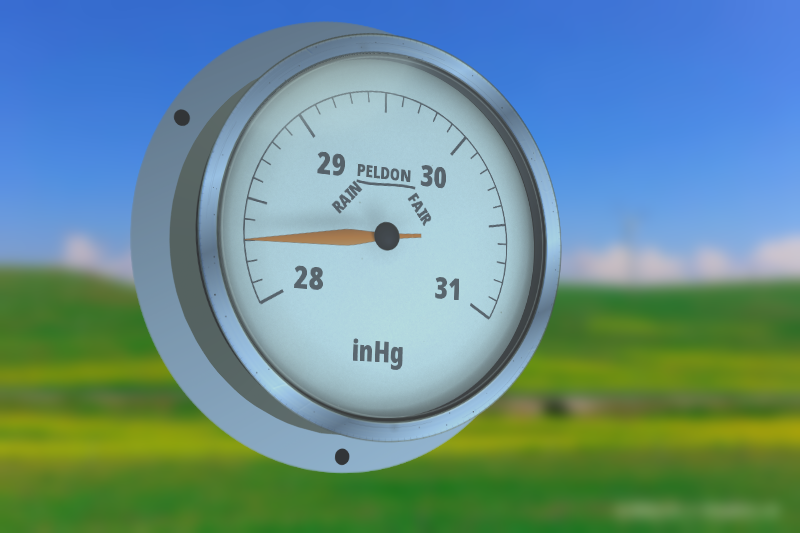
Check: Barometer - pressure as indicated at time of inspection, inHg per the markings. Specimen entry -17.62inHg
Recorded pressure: 28.3inHg
